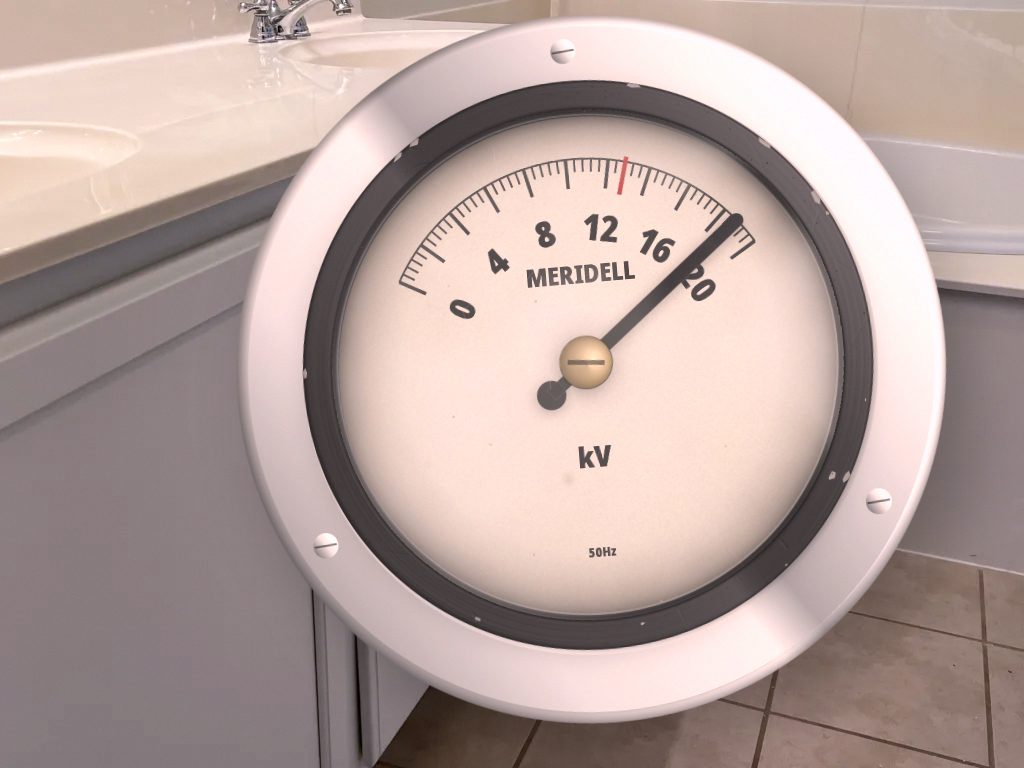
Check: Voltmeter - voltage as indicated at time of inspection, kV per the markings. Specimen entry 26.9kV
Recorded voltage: 18.8kV
